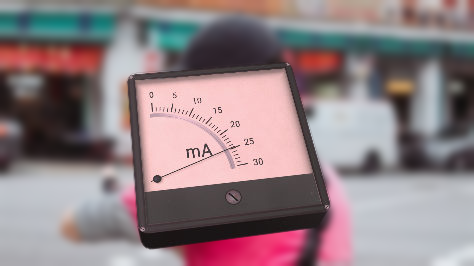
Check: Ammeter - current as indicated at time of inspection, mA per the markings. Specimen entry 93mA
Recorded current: 25mA
